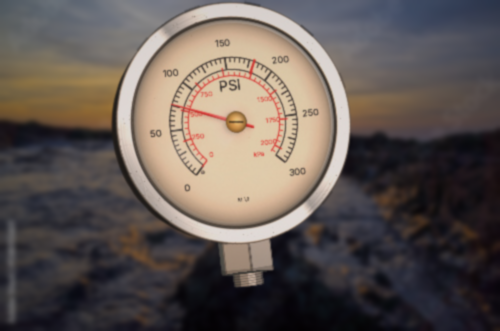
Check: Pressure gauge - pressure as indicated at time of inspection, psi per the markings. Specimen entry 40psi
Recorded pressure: 75psi
